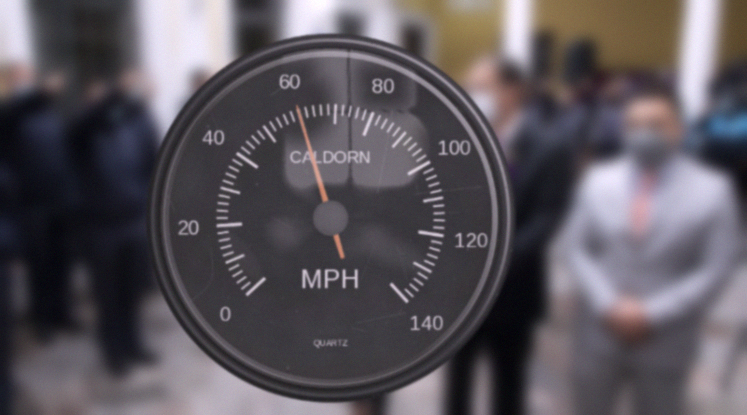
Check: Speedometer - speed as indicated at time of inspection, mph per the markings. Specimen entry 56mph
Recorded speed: 60mph
